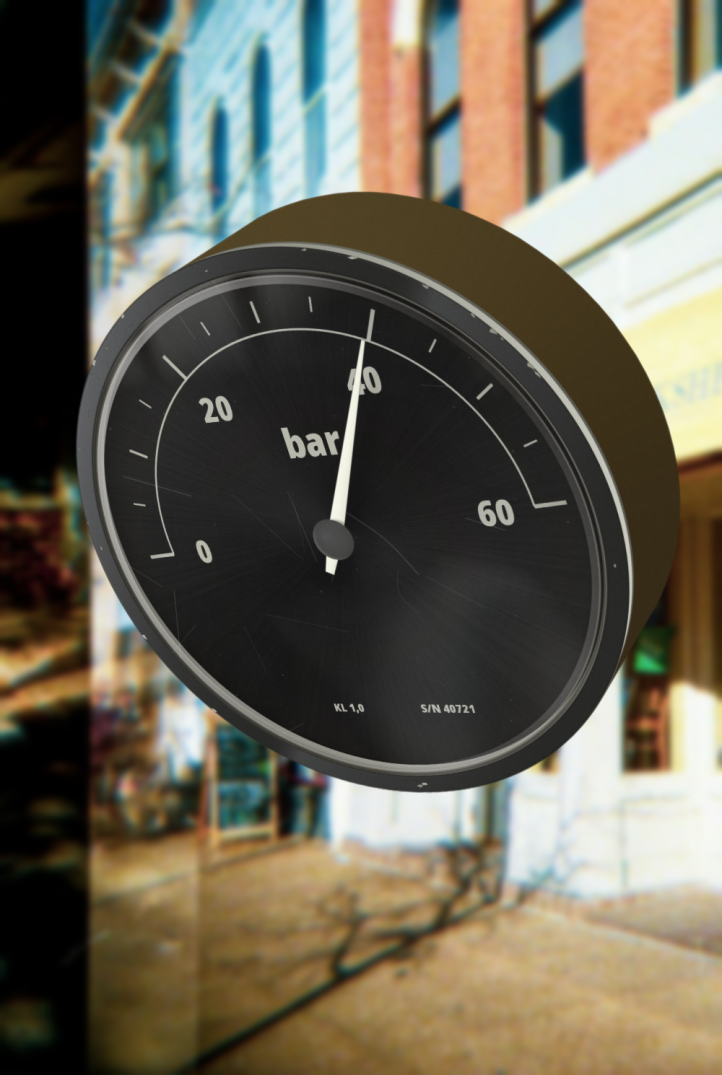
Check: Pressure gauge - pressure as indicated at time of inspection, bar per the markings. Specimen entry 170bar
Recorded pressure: 40bar
